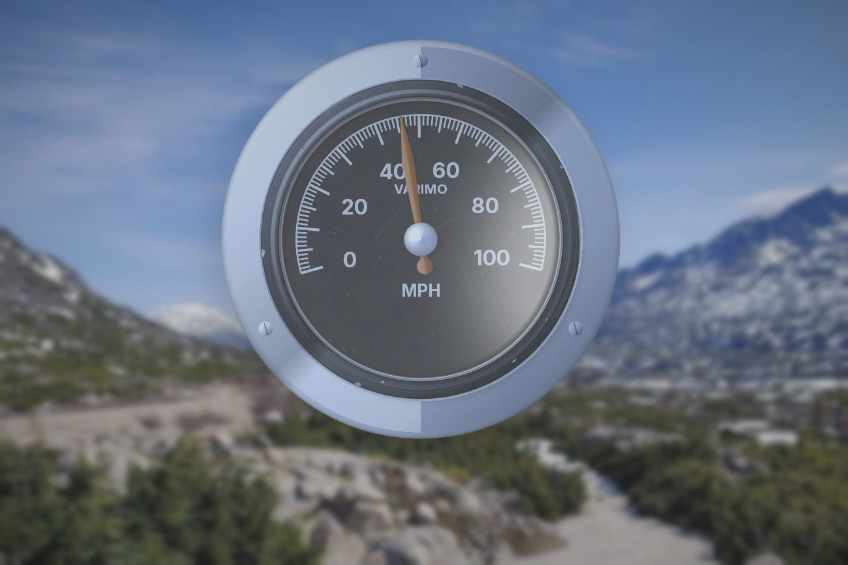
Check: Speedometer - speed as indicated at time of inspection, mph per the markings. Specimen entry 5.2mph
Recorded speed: 46mph
